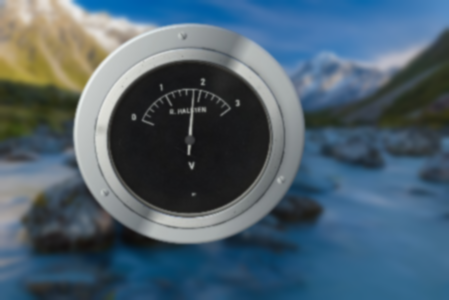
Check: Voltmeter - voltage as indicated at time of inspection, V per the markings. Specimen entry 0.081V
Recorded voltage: 1.8V
